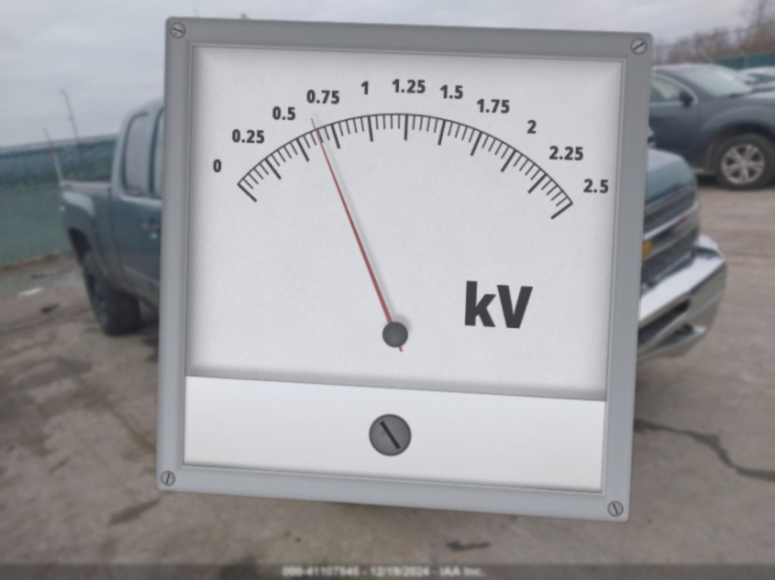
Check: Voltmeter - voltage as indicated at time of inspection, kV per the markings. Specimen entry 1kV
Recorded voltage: 0.65kV
